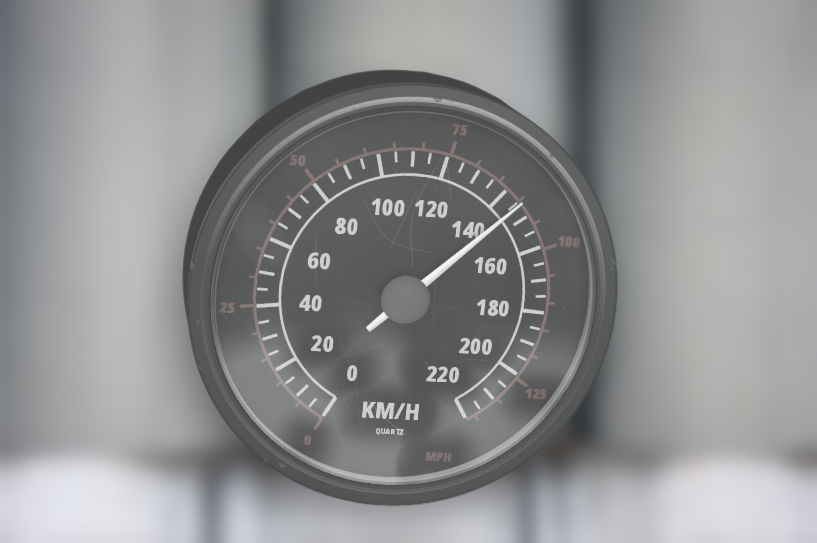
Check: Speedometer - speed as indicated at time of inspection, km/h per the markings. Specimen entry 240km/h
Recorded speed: 145km/h
